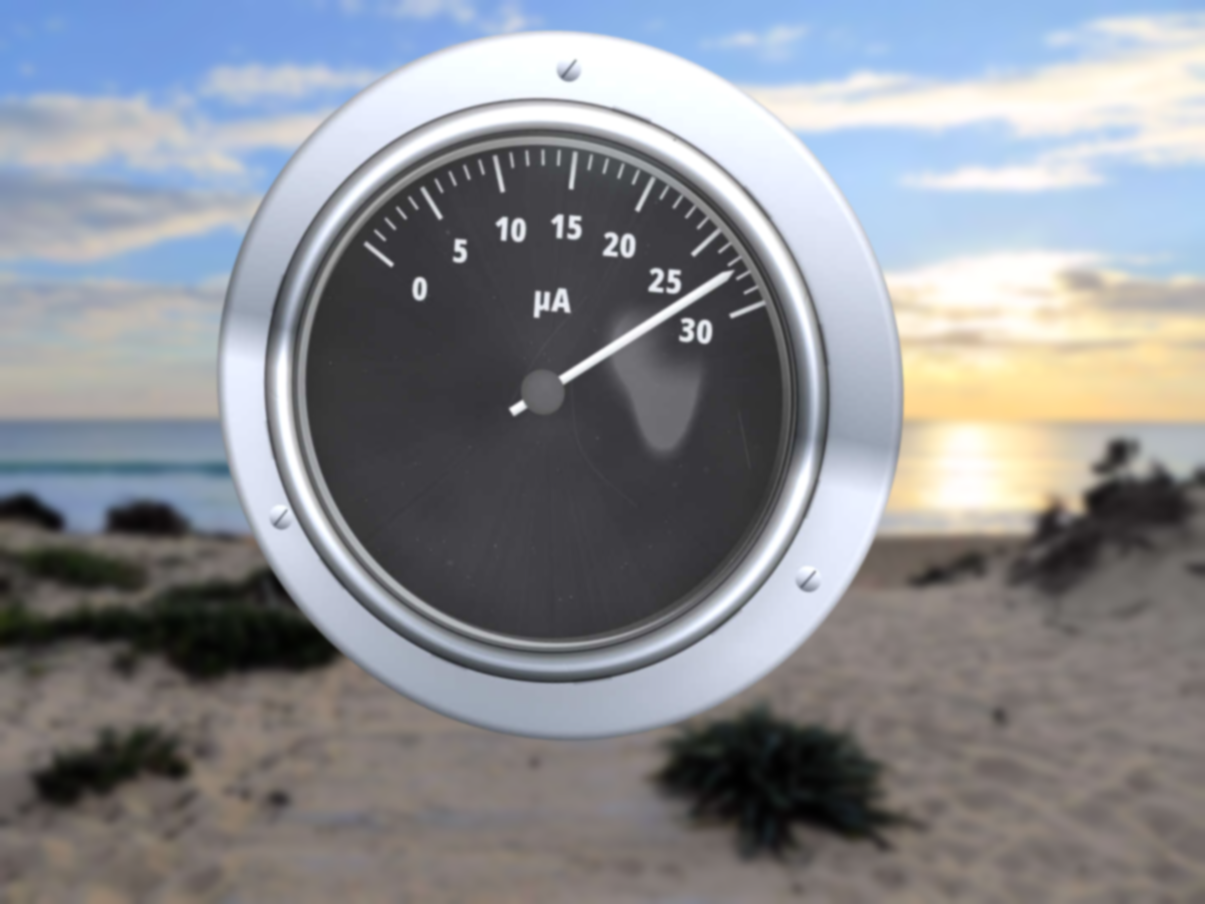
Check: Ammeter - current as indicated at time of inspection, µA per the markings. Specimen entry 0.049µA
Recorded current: 27.5µA
